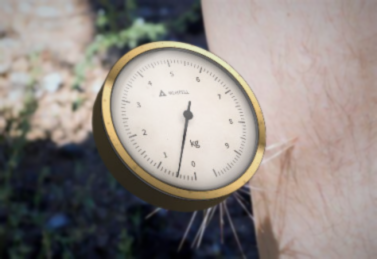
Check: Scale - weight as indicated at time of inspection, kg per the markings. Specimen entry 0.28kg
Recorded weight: 0.5kg
